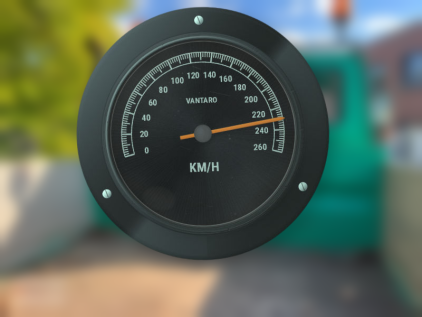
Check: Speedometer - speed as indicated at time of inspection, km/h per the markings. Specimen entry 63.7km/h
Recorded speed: 230km/h
